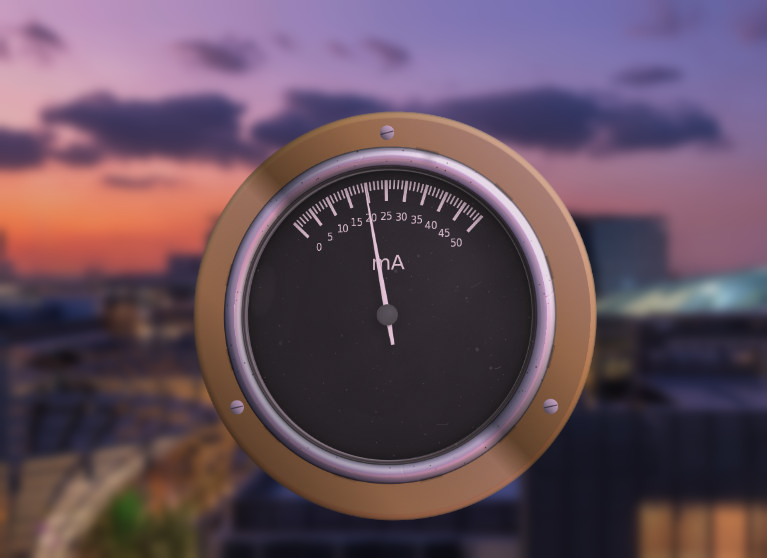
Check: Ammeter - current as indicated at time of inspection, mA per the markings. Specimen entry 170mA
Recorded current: 20mA
